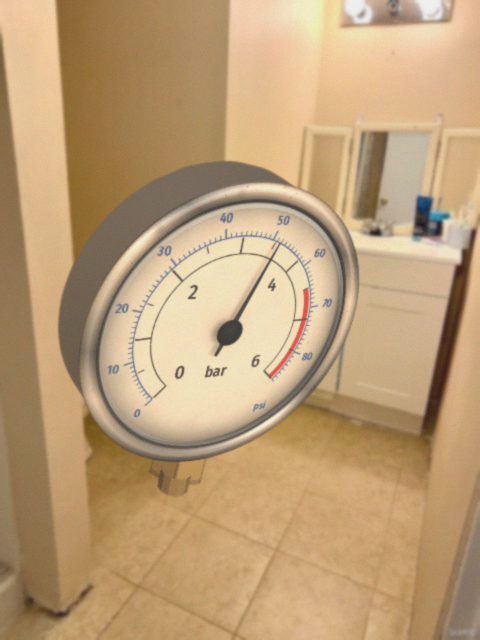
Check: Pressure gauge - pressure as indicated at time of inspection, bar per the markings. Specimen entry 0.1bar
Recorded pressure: 3.5bar
